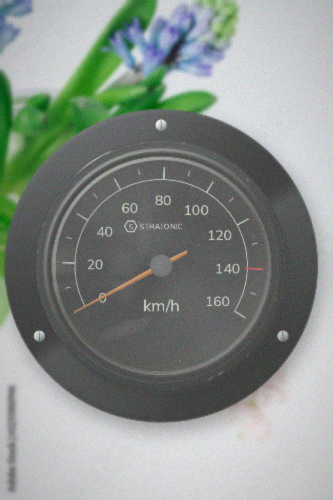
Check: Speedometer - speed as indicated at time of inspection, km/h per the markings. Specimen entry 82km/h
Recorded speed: 0km/h
